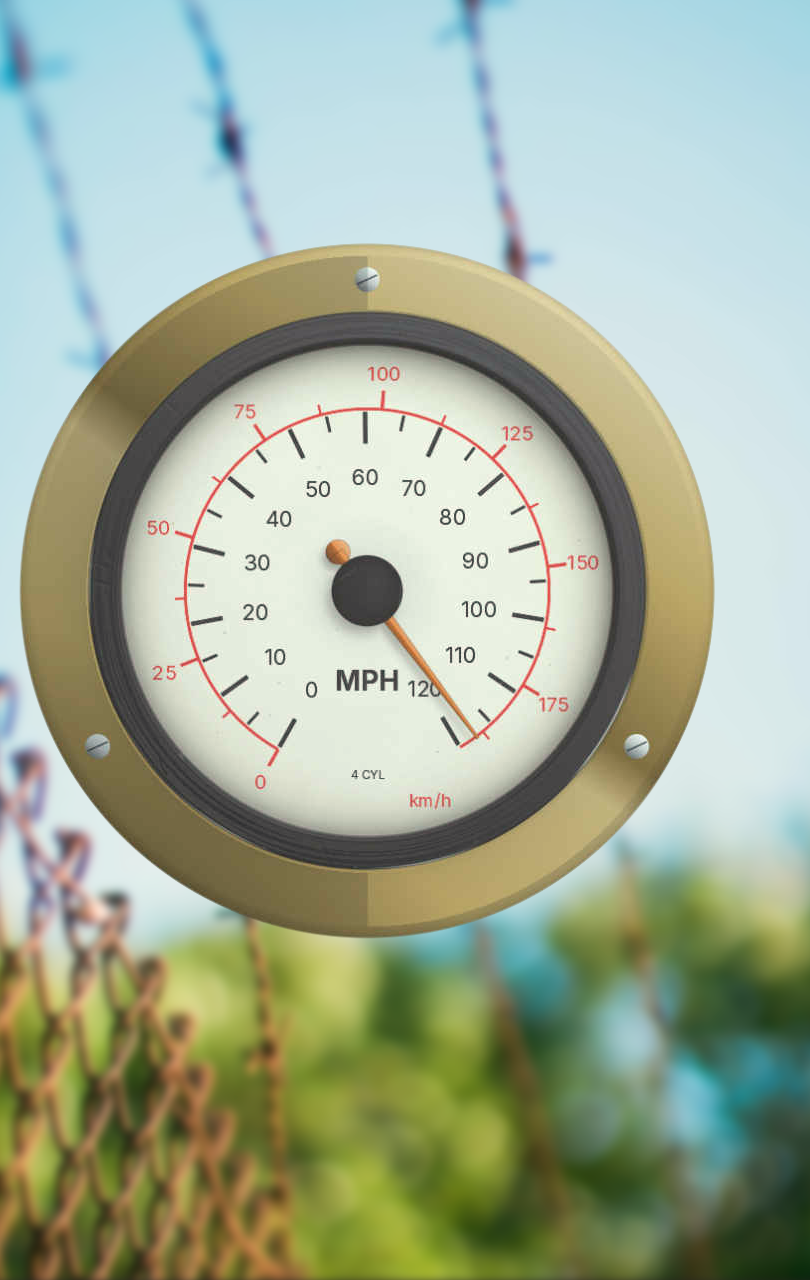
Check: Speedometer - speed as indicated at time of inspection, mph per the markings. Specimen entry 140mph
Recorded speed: 117.5mph
